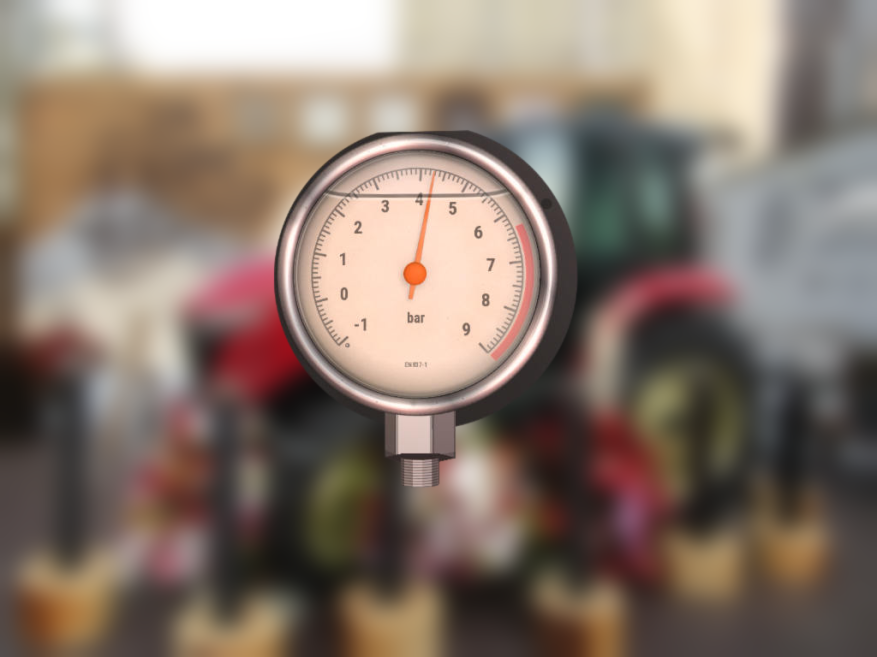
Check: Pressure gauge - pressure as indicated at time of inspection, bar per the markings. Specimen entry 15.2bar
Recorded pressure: 4.3bar
